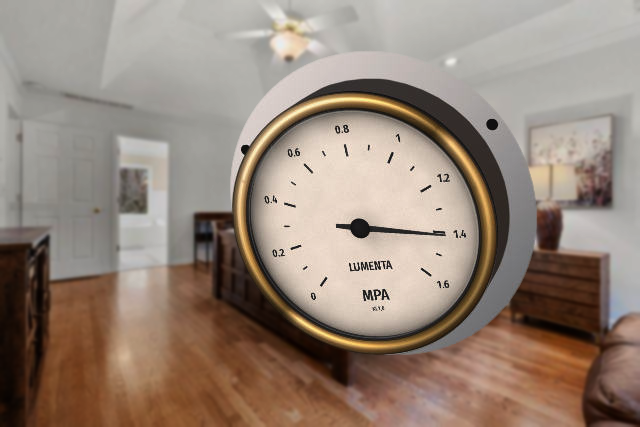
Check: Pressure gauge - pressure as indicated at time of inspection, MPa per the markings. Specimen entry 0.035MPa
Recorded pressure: 1.4MPa
